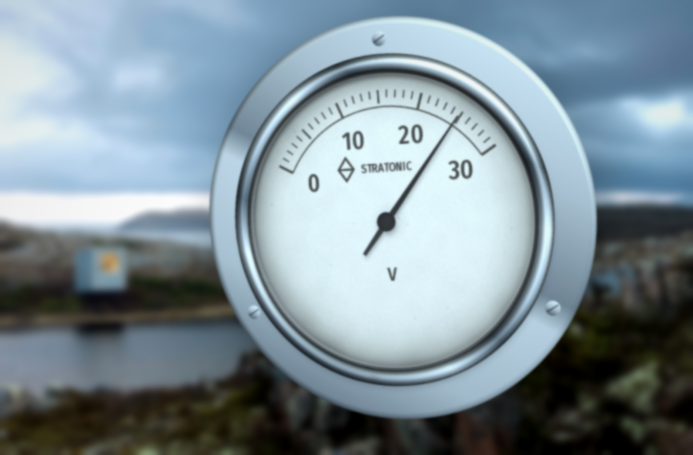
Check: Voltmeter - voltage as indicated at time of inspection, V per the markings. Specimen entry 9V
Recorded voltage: 25V
